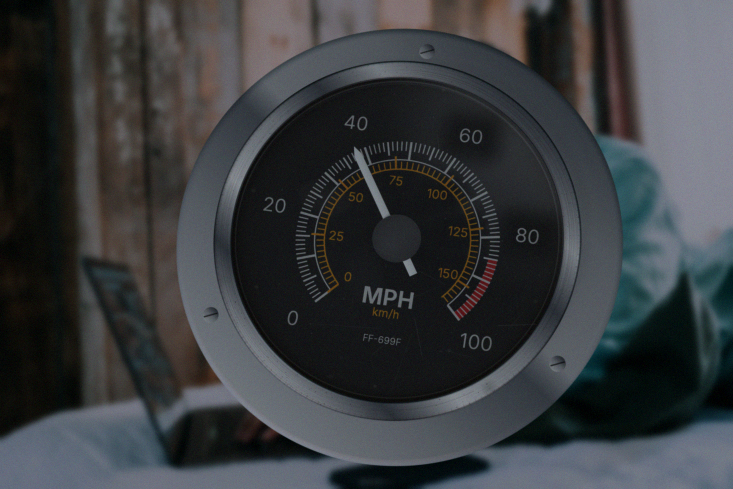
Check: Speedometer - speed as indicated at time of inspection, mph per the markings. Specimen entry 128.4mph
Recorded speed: 38mph
